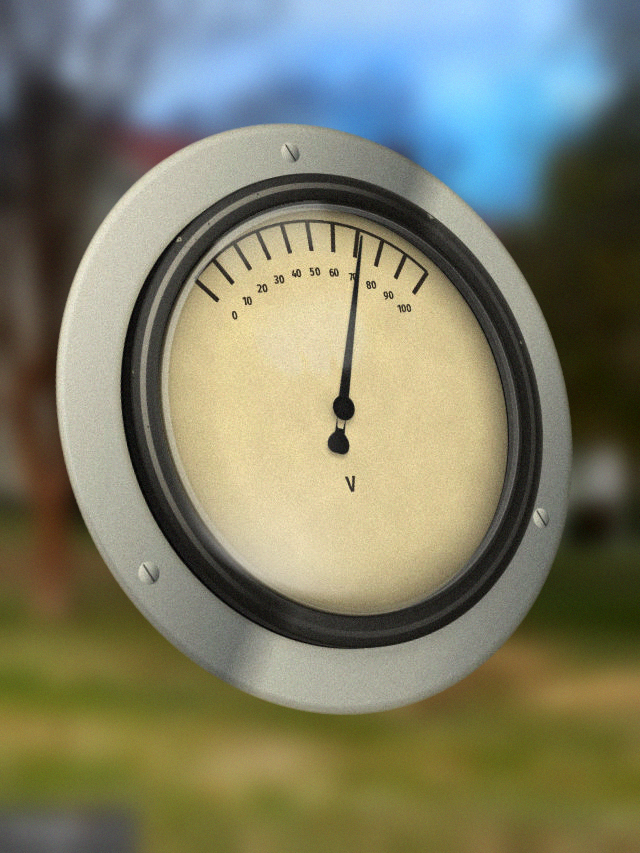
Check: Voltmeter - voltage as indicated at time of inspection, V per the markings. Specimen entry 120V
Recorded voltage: 70V
